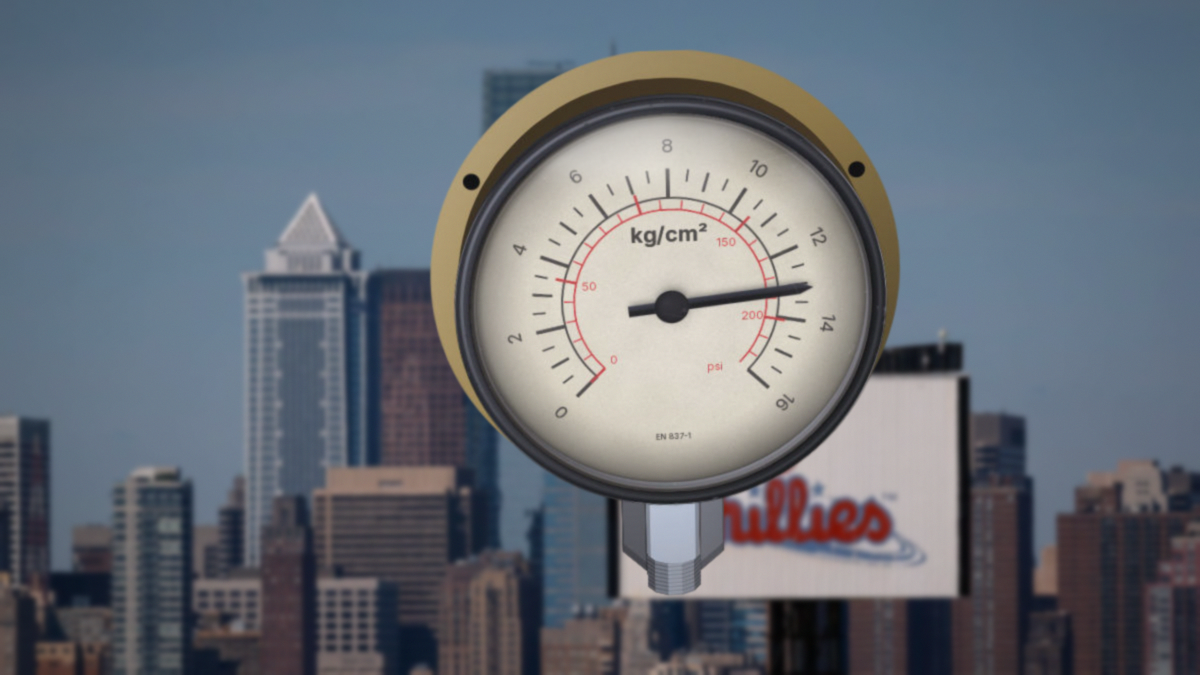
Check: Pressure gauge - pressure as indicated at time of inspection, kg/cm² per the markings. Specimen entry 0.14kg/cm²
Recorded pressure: 13kg/cm²
